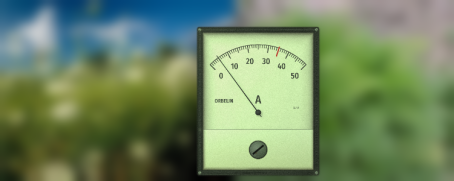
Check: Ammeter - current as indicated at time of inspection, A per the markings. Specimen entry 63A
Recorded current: 5A
